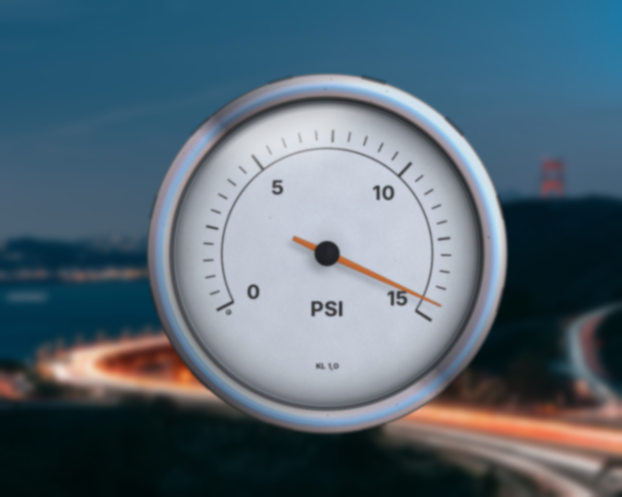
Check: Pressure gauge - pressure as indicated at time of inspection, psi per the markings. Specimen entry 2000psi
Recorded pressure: 14.5psi
